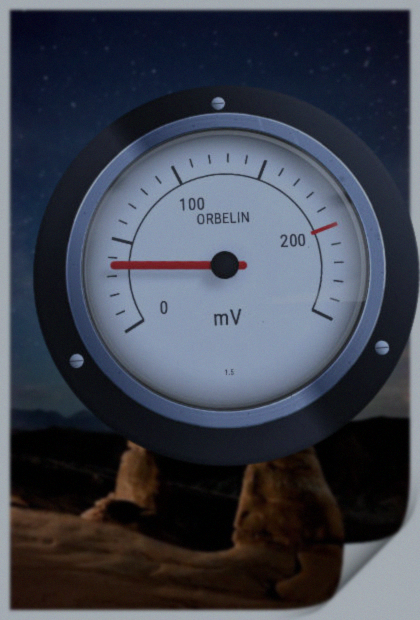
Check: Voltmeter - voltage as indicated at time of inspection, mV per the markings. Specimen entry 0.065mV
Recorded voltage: 35mV
